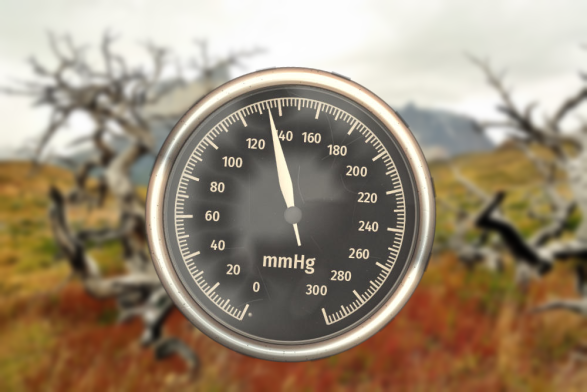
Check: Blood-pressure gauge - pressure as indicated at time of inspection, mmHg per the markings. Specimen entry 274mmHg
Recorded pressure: 134mmHg
